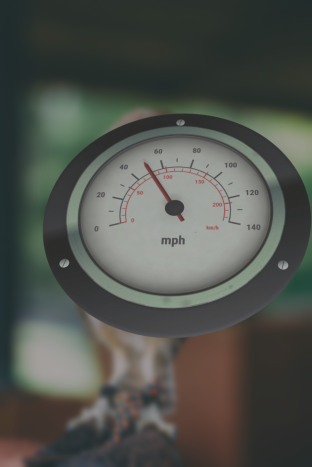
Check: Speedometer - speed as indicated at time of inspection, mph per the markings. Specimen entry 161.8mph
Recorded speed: 50mph
